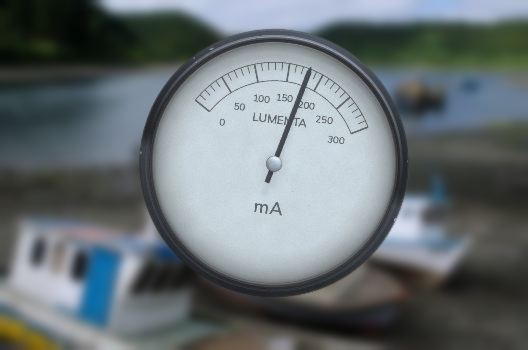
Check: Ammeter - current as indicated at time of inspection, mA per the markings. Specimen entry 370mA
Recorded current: 180mA
